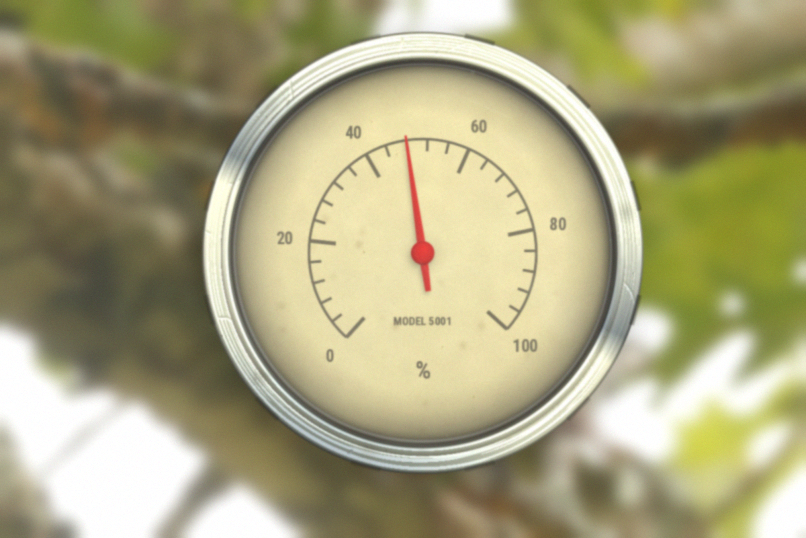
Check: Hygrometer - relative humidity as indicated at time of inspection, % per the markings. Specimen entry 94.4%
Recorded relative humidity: 48%
